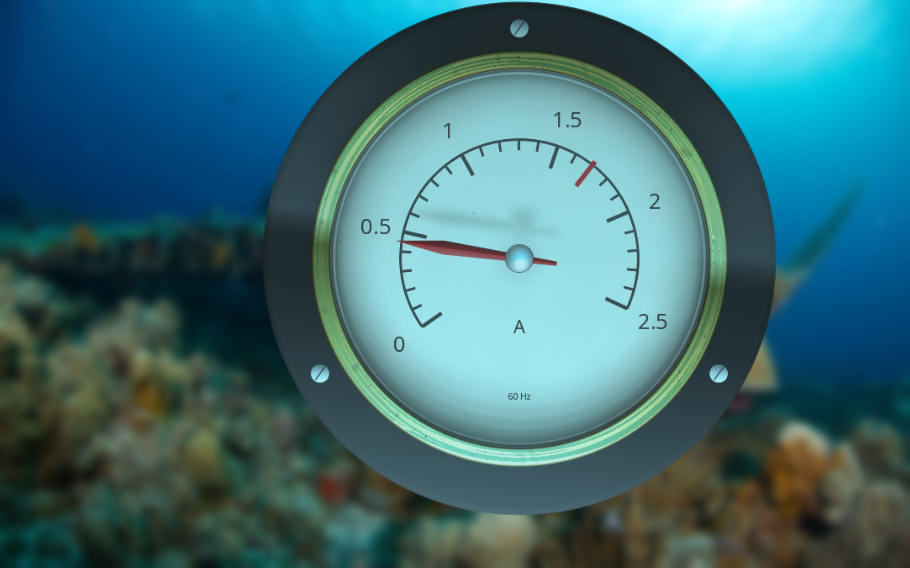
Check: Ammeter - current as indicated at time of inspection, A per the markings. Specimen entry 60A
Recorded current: 0.45A
